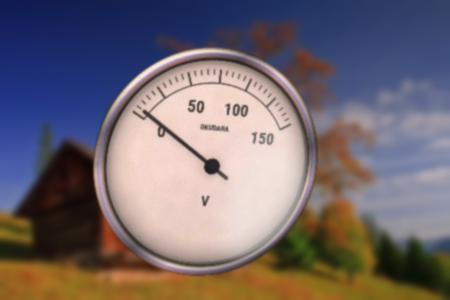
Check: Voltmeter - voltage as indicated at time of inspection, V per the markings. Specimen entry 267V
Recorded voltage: 5V
